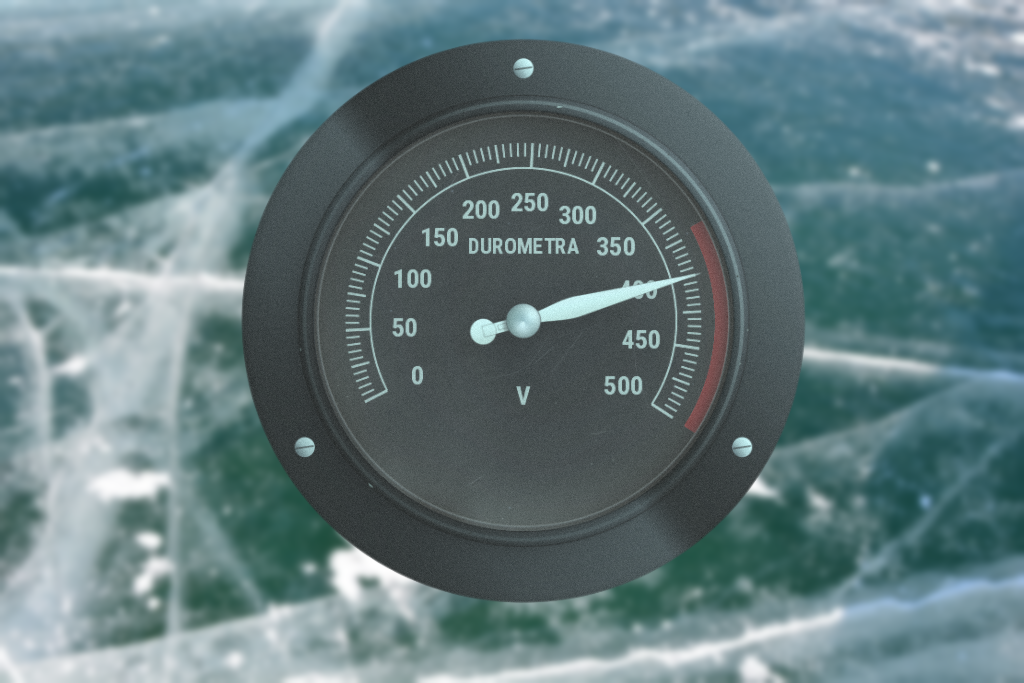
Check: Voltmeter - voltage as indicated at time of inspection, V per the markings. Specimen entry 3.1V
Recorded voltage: 400V
